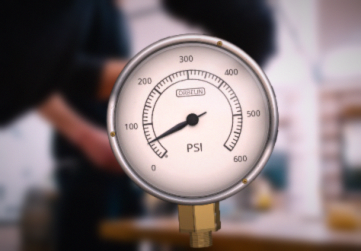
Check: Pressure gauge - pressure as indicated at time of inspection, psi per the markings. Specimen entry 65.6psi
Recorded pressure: 50psi
